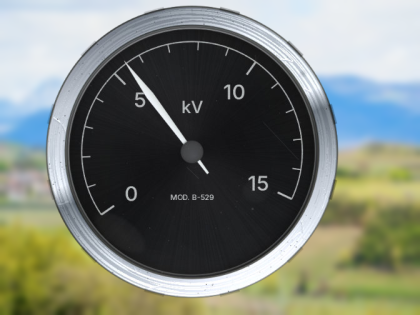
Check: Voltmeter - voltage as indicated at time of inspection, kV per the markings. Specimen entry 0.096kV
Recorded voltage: 5.5kV
